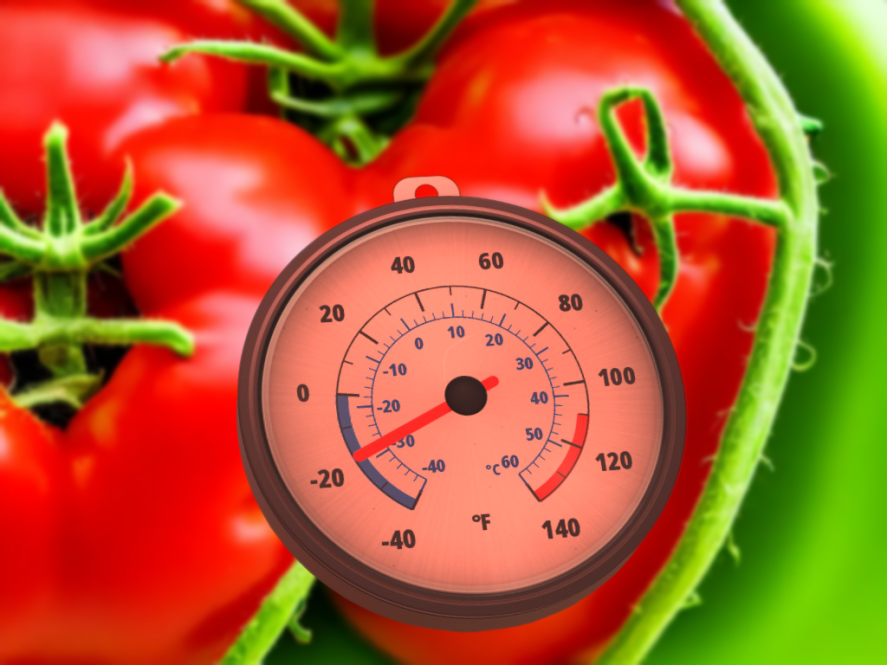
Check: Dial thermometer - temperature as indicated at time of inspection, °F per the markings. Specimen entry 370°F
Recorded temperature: -20°F
